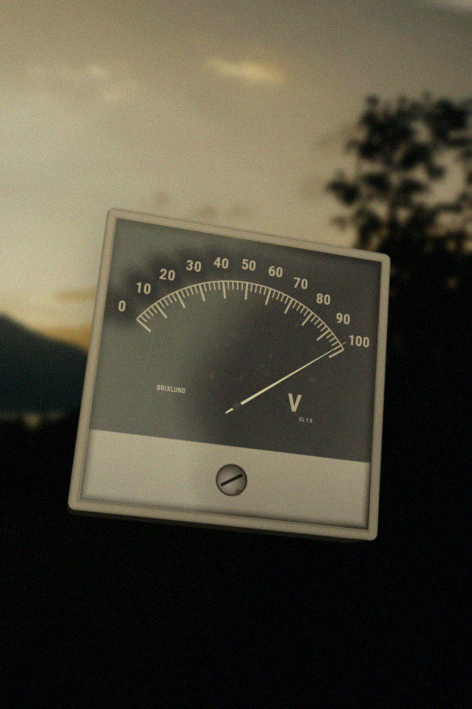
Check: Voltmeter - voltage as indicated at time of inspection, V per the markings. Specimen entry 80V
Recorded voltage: 98V
